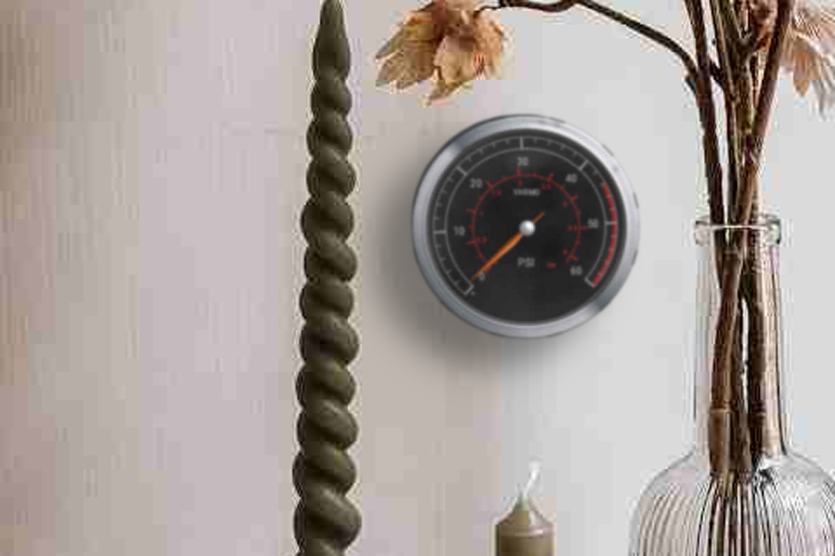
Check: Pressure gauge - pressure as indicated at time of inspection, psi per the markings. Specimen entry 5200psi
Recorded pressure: 1psi
